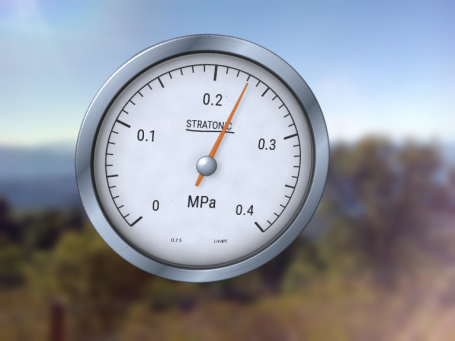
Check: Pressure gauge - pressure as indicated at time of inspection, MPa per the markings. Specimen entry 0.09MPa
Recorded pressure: 0.23MPa
